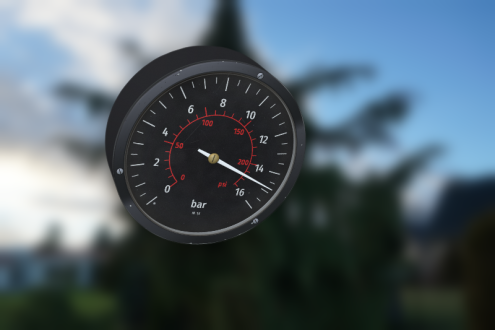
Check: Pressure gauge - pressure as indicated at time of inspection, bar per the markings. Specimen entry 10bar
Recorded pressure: 14.75bar
